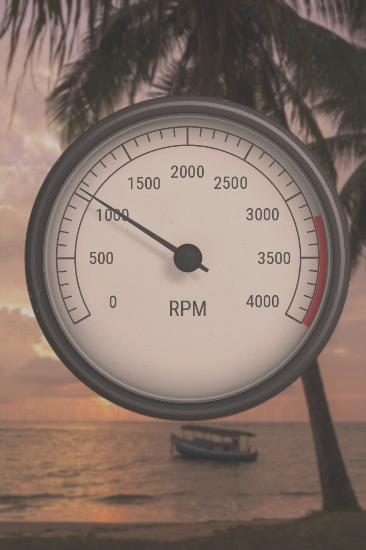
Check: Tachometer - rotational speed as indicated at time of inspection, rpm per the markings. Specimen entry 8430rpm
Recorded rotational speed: 1050rpm
